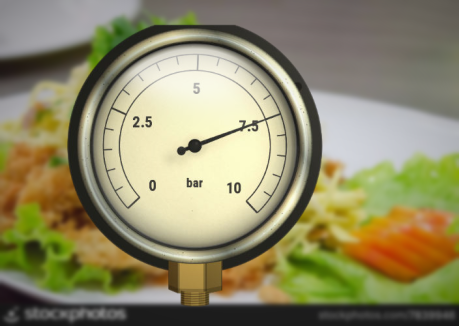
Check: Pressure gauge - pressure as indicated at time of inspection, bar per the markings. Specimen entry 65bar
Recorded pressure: 7.5bar
